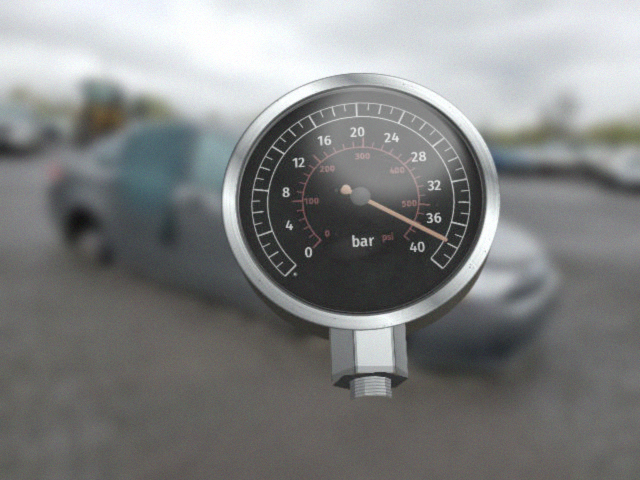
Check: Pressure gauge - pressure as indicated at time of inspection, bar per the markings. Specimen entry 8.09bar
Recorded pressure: 38bar
